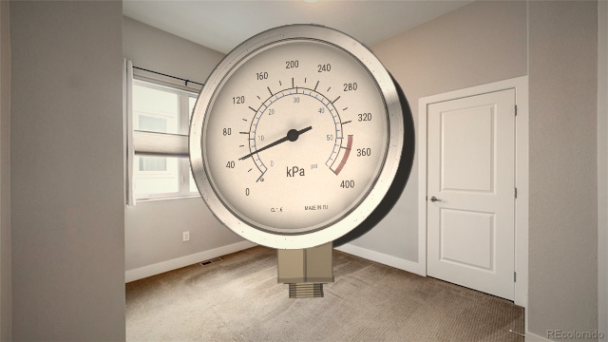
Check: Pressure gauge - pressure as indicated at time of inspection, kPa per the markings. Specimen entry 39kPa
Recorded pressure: 40kPa
